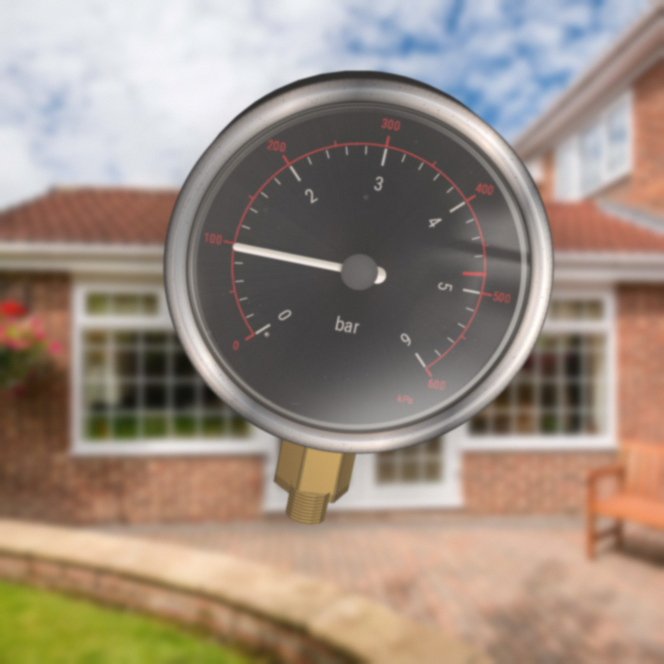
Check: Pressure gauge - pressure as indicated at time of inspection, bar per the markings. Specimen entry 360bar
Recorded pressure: 1bar
